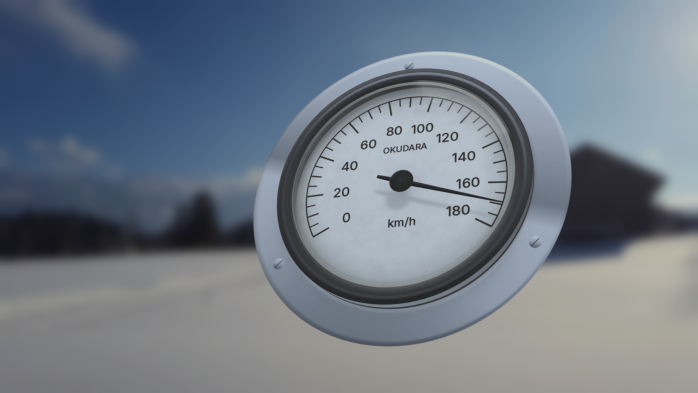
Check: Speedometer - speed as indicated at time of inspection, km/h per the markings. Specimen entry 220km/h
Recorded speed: 170km/h
